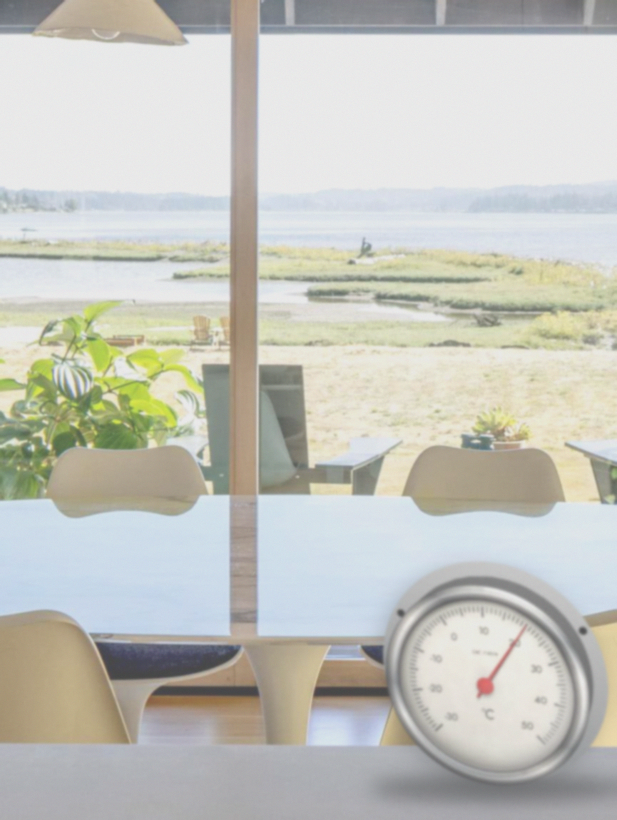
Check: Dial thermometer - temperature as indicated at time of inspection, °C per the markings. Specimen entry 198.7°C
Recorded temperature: 20°C
